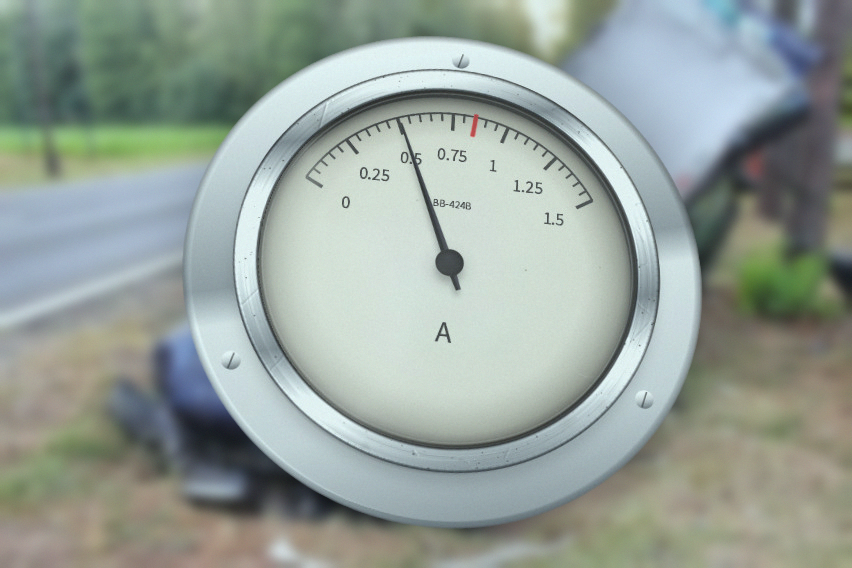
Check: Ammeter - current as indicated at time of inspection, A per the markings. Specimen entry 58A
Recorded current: 0.5A
